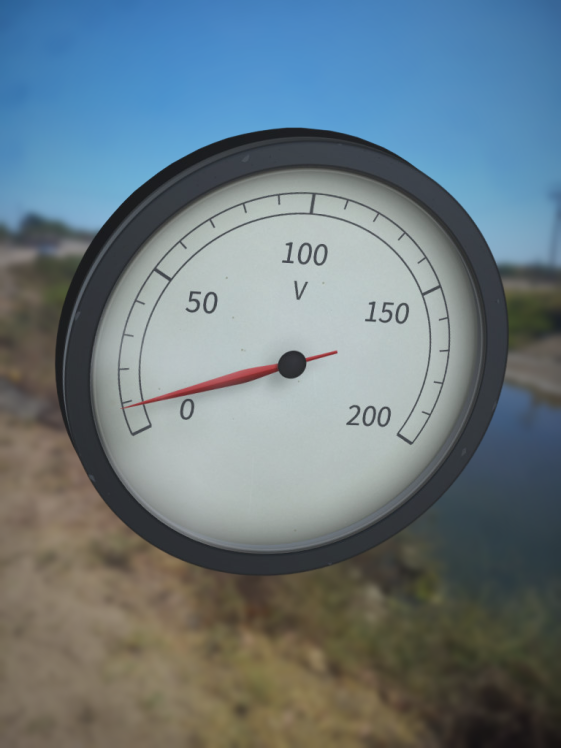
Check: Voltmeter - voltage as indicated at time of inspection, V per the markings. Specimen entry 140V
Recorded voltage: 10V
